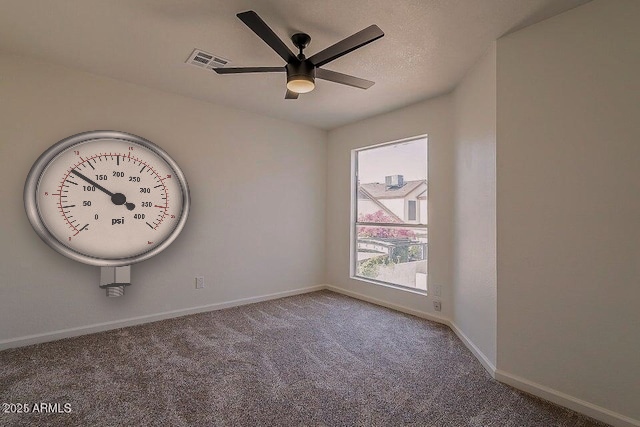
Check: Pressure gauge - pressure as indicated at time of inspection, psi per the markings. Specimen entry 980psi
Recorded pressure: 120psi
